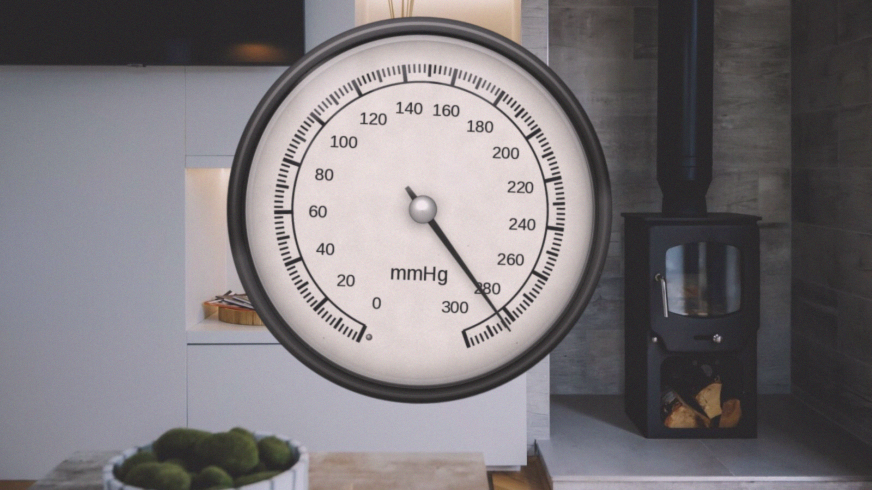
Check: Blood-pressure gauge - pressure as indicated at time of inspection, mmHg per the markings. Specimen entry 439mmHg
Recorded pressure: 284mmHg
